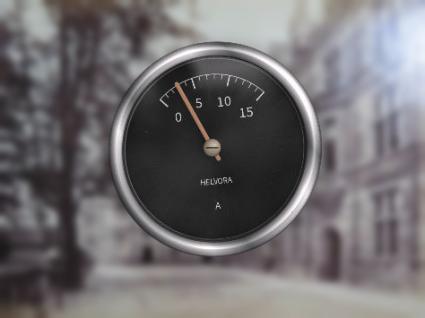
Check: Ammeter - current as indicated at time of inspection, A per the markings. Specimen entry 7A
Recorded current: 3A
